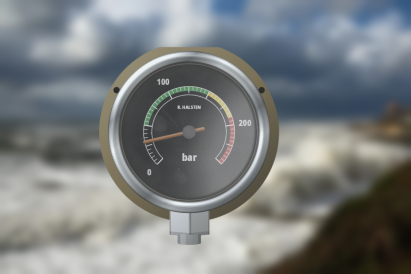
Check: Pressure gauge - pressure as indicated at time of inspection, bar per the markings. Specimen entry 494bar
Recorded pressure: 30bar
